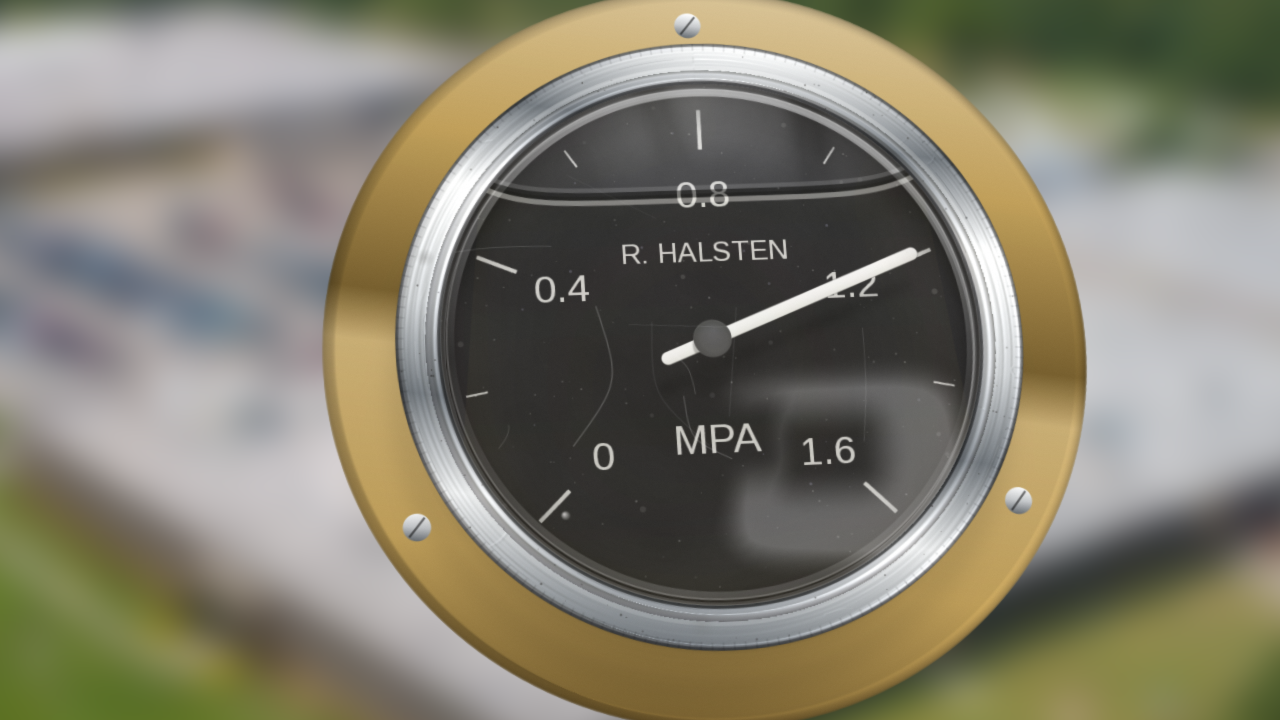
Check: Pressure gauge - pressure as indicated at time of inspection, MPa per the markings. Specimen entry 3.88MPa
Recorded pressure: 1.2MPa
